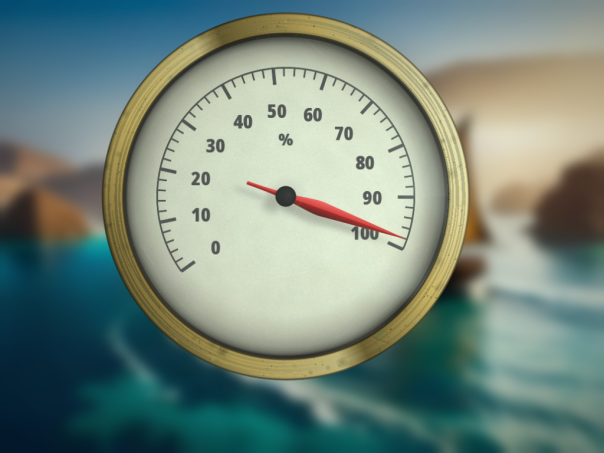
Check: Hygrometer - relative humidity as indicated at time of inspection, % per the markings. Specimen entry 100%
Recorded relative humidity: 98%
